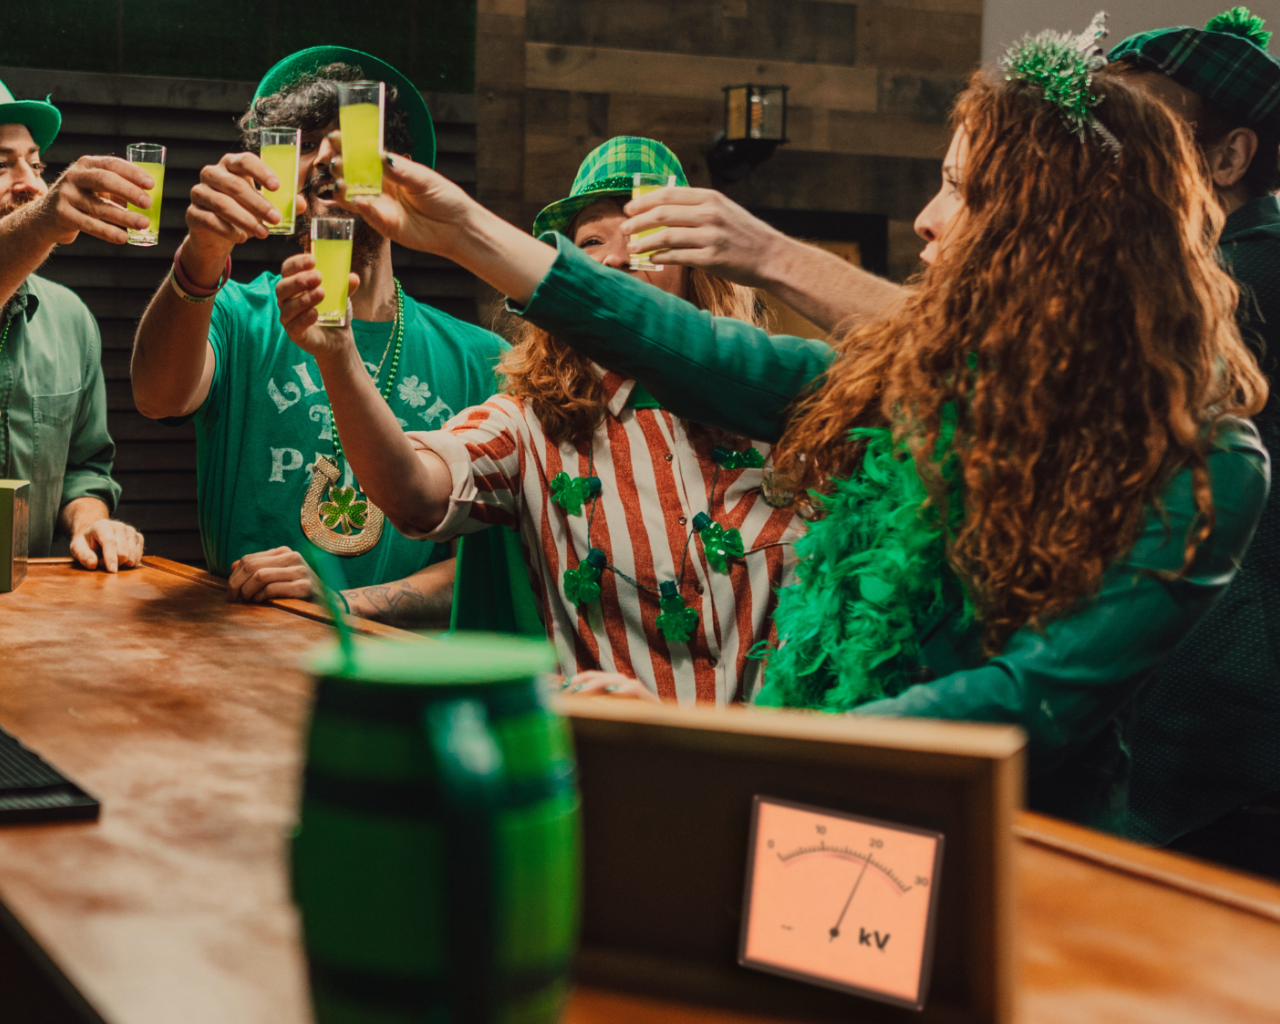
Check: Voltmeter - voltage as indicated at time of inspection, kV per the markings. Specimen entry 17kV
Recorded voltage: 20kV
